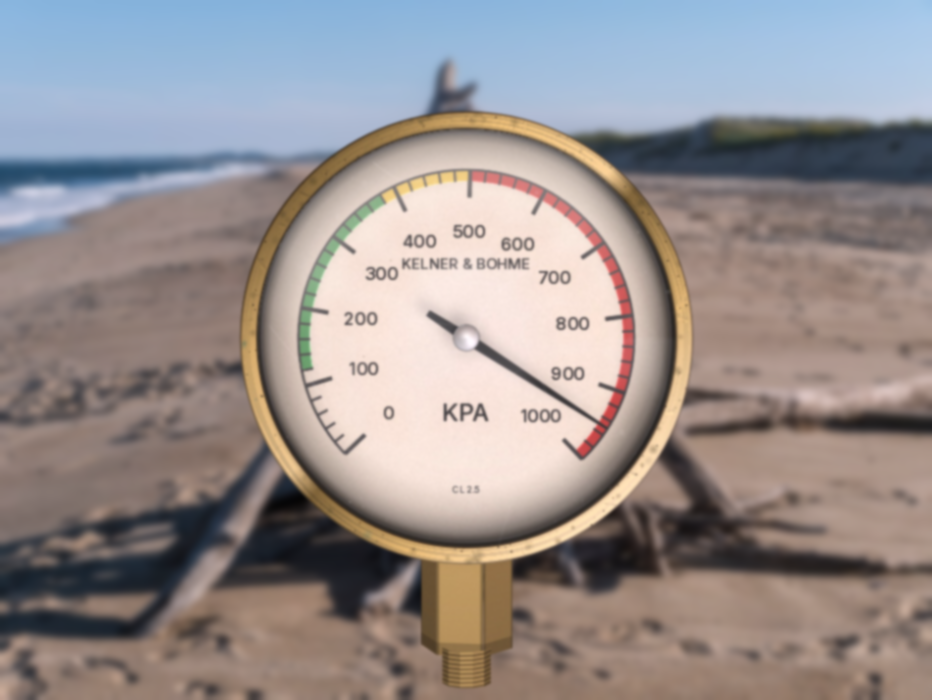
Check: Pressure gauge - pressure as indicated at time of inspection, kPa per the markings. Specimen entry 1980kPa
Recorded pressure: 950kPa
